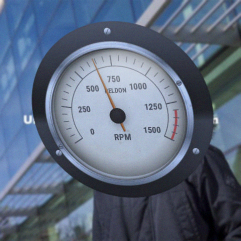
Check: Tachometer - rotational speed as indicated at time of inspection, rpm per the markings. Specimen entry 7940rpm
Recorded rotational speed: 650rpm
